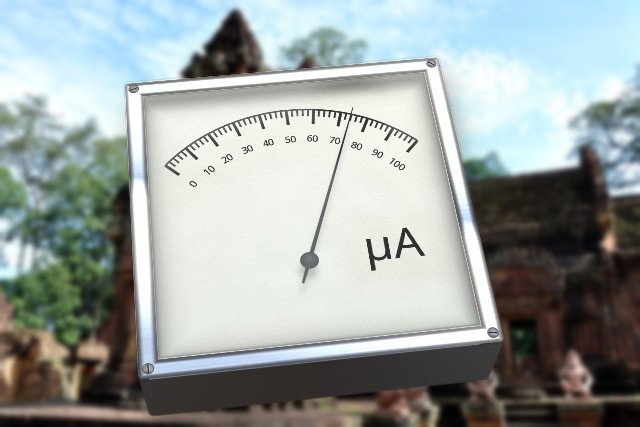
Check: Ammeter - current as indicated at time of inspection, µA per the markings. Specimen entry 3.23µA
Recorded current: 74µA
